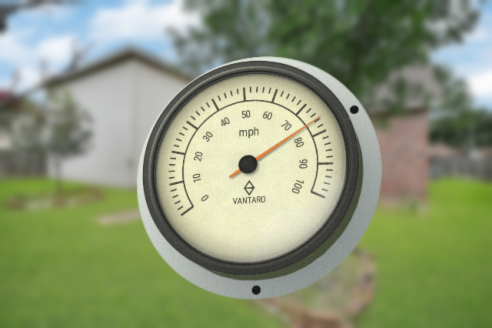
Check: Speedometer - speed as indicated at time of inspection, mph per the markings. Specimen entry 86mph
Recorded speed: 76mph
